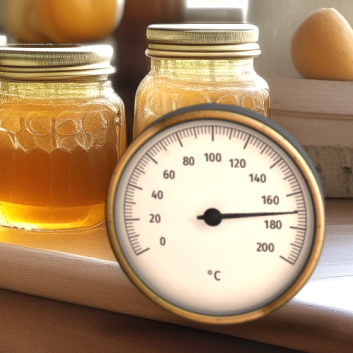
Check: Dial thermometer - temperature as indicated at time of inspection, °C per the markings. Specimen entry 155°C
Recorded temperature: 170°C
